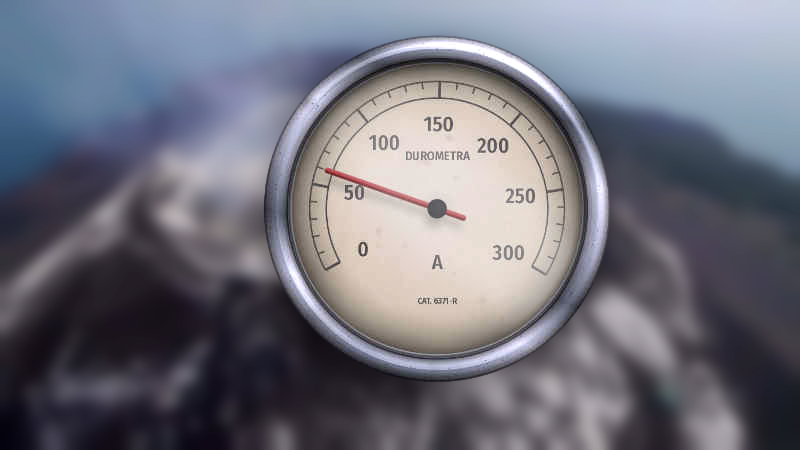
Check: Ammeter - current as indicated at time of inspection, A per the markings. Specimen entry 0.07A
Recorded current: 60A
